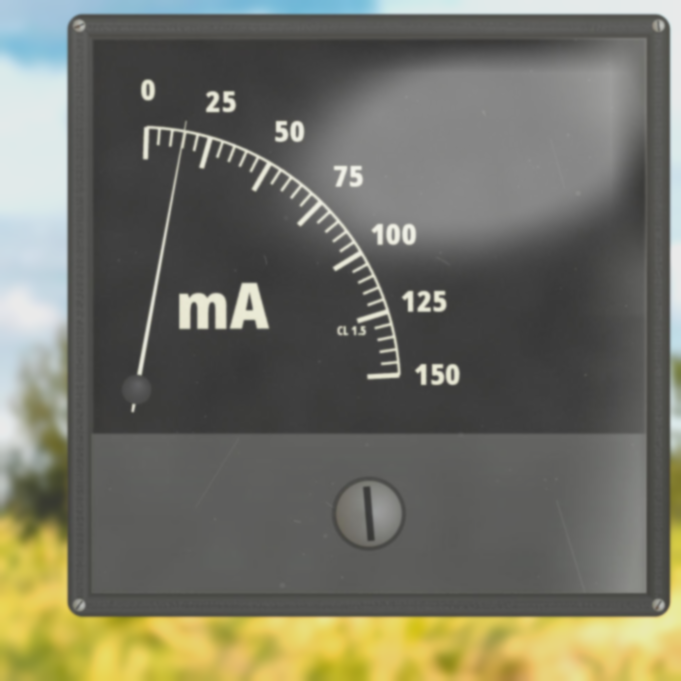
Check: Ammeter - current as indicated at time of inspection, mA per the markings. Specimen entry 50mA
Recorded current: 15mA
